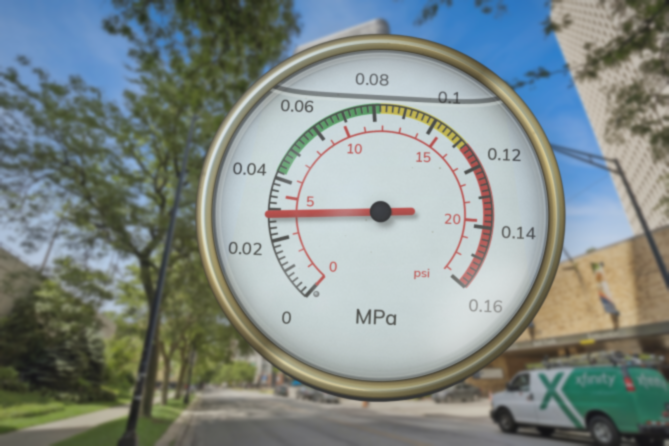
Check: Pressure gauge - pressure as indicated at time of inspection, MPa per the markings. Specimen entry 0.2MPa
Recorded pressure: 0.028MPa
